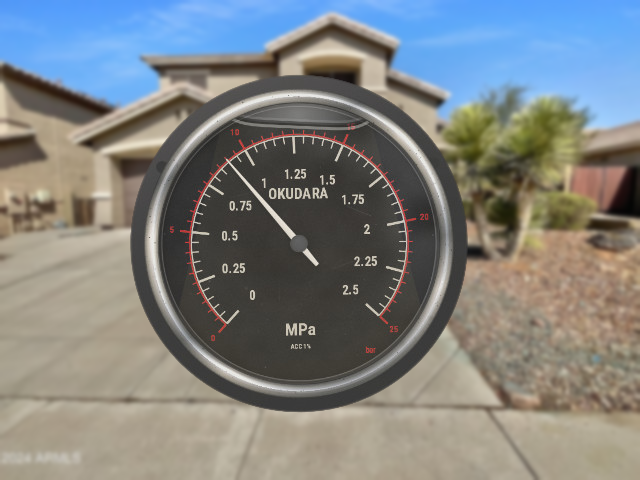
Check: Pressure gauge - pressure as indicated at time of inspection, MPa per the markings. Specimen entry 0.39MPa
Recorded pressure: 0.9MPa
